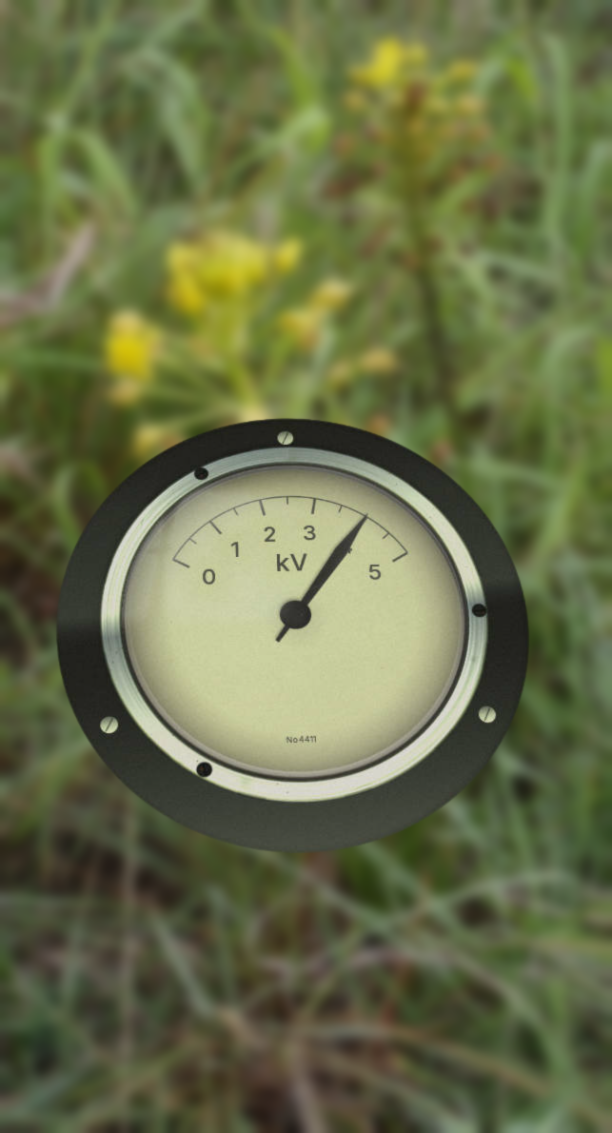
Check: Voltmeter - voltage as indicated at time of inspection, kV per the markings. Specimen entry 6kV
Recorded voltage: 4kV
